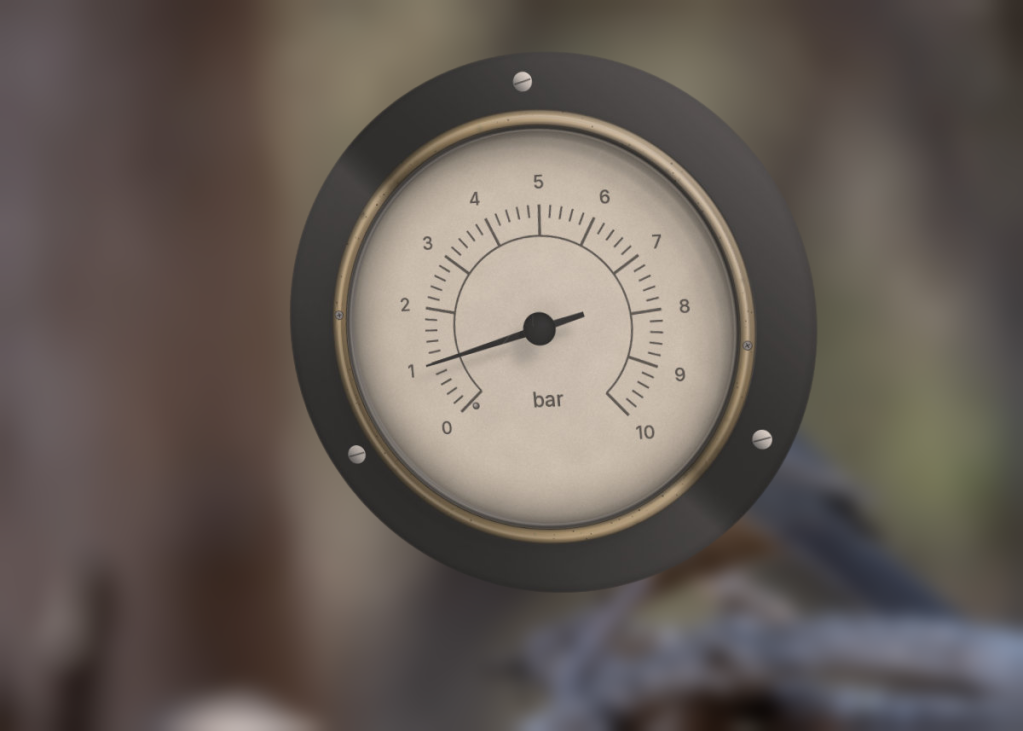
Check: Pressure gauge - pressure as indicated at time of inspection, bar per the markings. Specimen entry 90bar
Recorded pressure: 1bar
